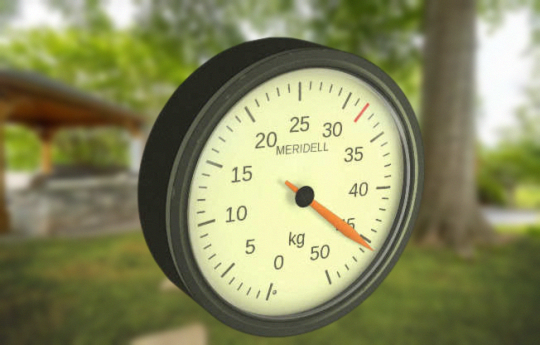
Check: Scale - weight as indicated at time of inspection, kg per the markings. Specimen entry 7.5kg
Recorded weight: 45.5kg
